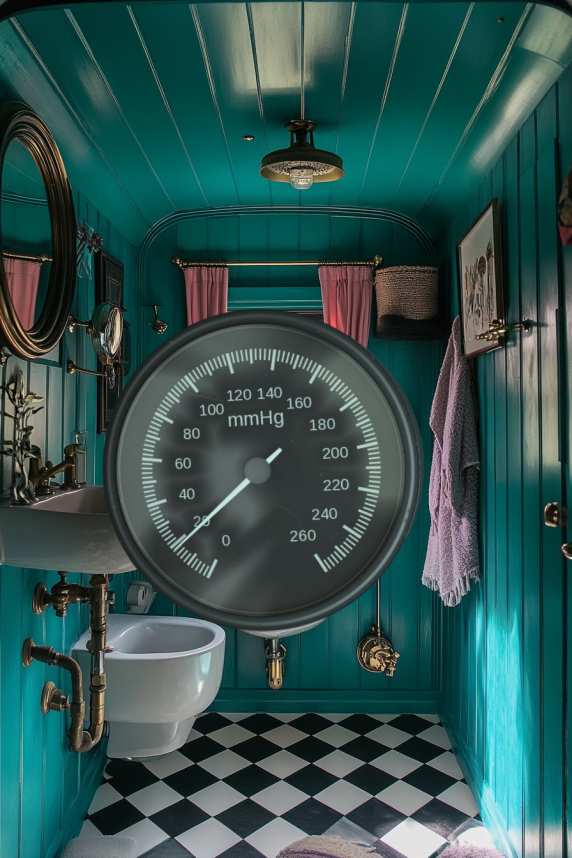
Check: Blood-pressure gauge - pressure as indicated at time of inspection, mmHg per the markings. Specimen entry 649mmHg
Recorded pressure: 18mmHg
